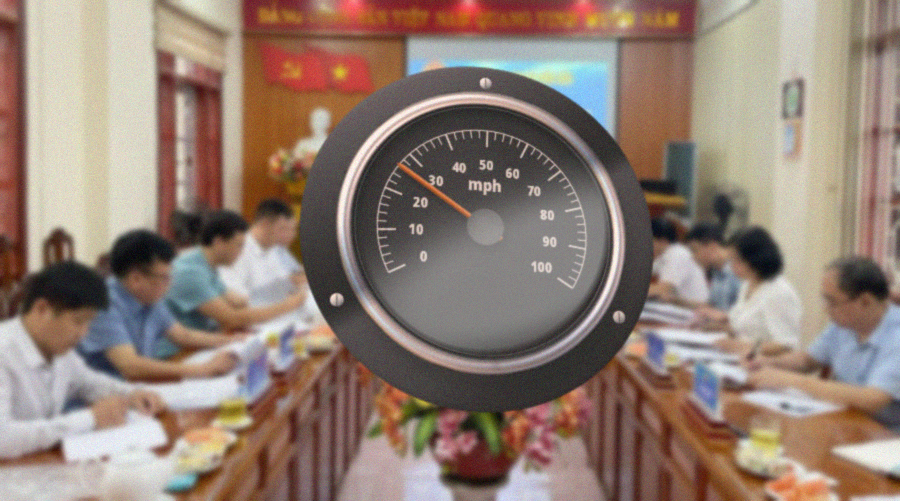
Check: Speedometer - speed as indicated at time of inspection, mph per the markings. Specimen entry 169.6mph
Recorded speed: 26mph
